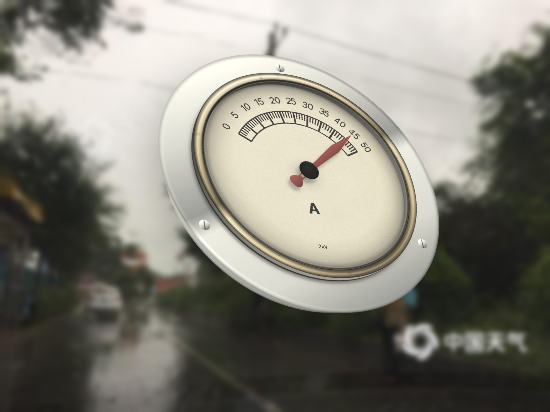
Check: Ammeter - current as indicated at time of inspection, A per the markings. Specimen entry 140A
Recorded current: 45A
